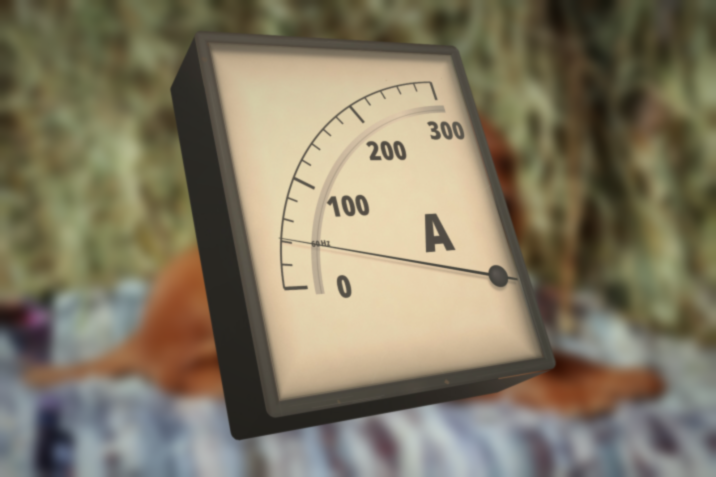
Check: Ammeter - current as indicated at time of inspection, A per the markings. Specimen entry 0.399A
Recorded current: 40A
